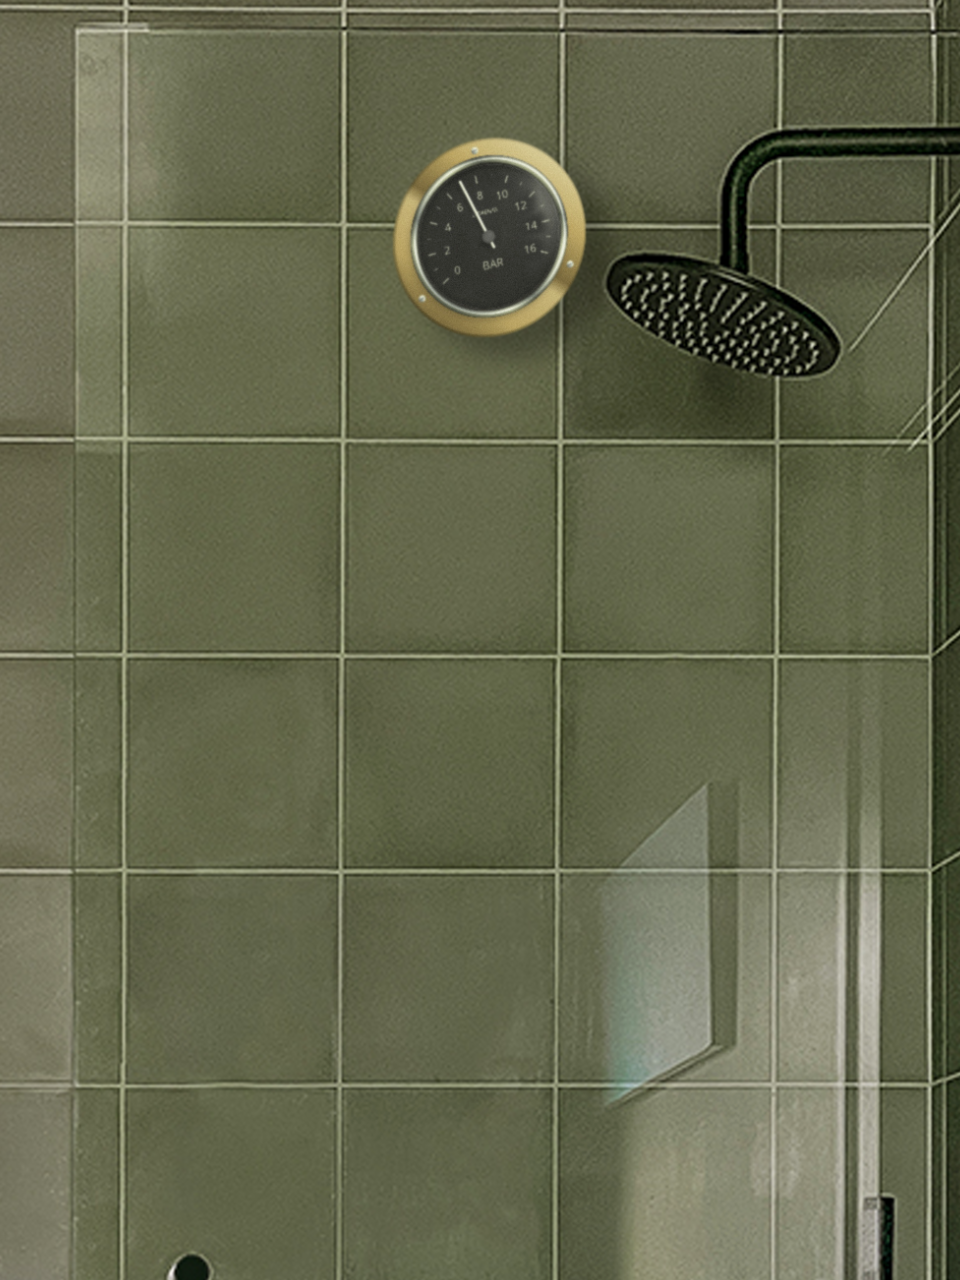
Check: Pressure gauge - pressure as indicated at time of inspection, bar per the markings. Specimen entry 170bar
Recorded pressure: 7bar
